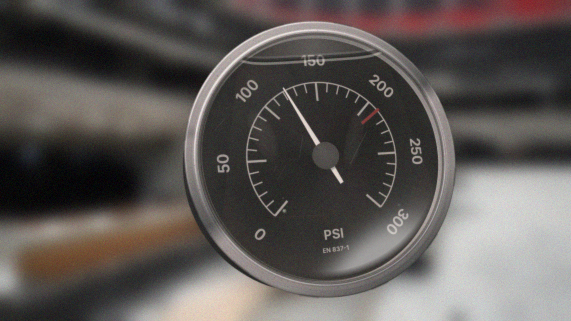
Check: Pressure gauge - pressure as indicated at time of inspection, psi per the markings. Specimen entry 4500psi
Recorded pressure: 120psi
